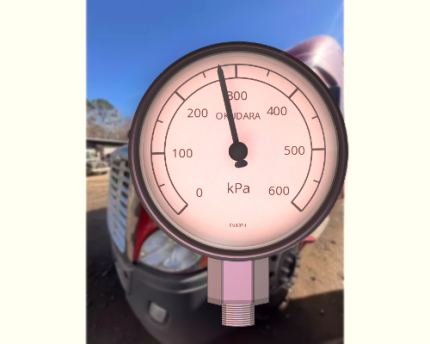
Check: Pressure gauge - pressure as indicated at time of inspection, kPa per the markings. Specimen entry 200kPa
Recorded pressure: 275kPa
